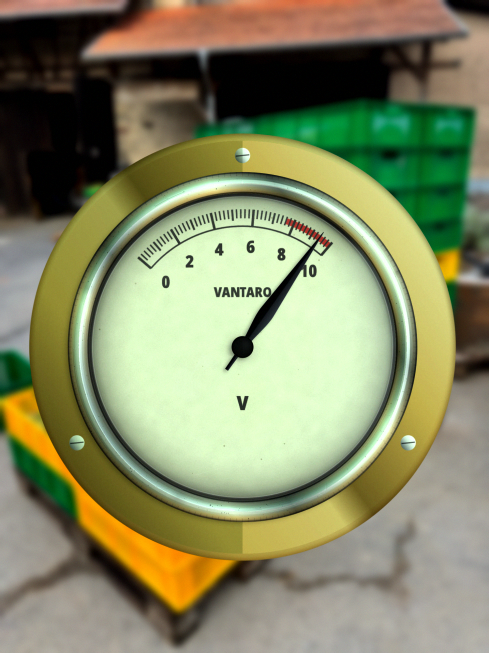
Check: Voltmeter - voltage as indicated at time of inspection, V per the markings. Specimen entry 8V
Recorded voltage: 9.4V
